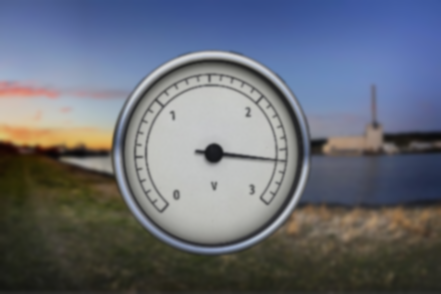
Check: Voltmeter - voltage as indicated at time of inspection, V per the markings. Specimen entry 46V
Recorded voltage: 2.6V
